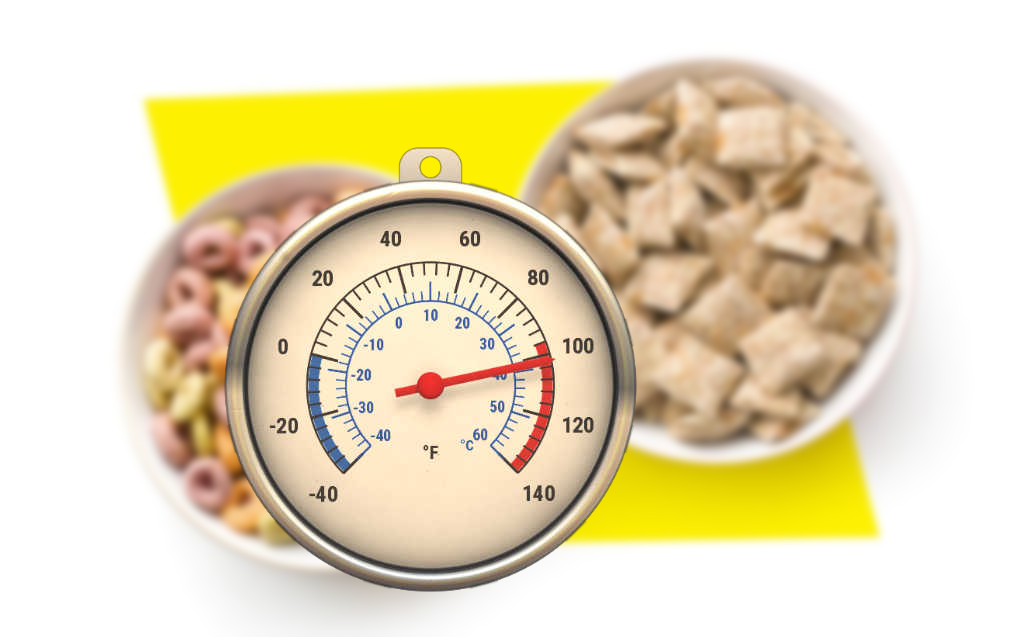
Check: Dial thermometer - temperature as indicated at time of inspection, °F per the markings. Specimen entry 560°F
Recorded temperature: 102°F
